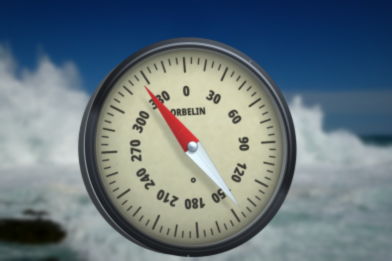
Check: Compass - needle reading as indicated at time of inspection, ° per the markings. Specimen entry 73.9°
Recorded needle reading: 325°
